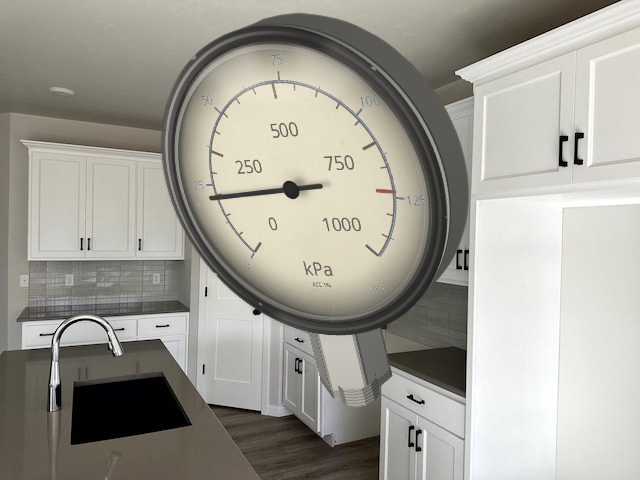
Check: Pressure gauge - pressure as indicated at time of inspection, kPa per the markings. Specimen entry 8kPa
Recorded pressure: 150kPa
